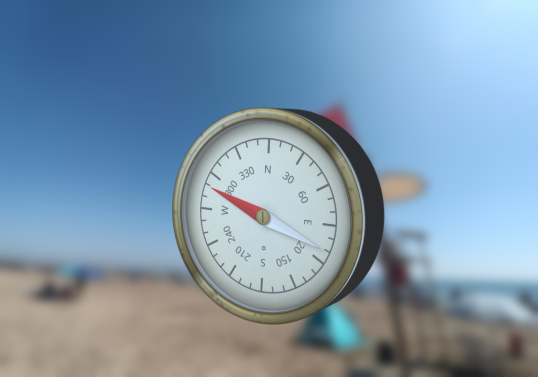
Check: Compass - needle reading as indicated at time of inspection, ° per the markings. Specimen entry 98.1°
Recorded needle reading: 290°
